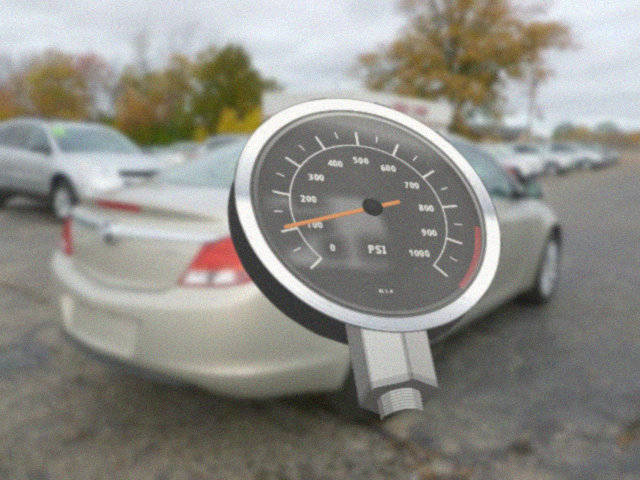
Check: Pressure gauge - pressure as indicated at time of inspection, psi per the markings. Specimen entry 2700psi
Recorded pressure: 100psi
